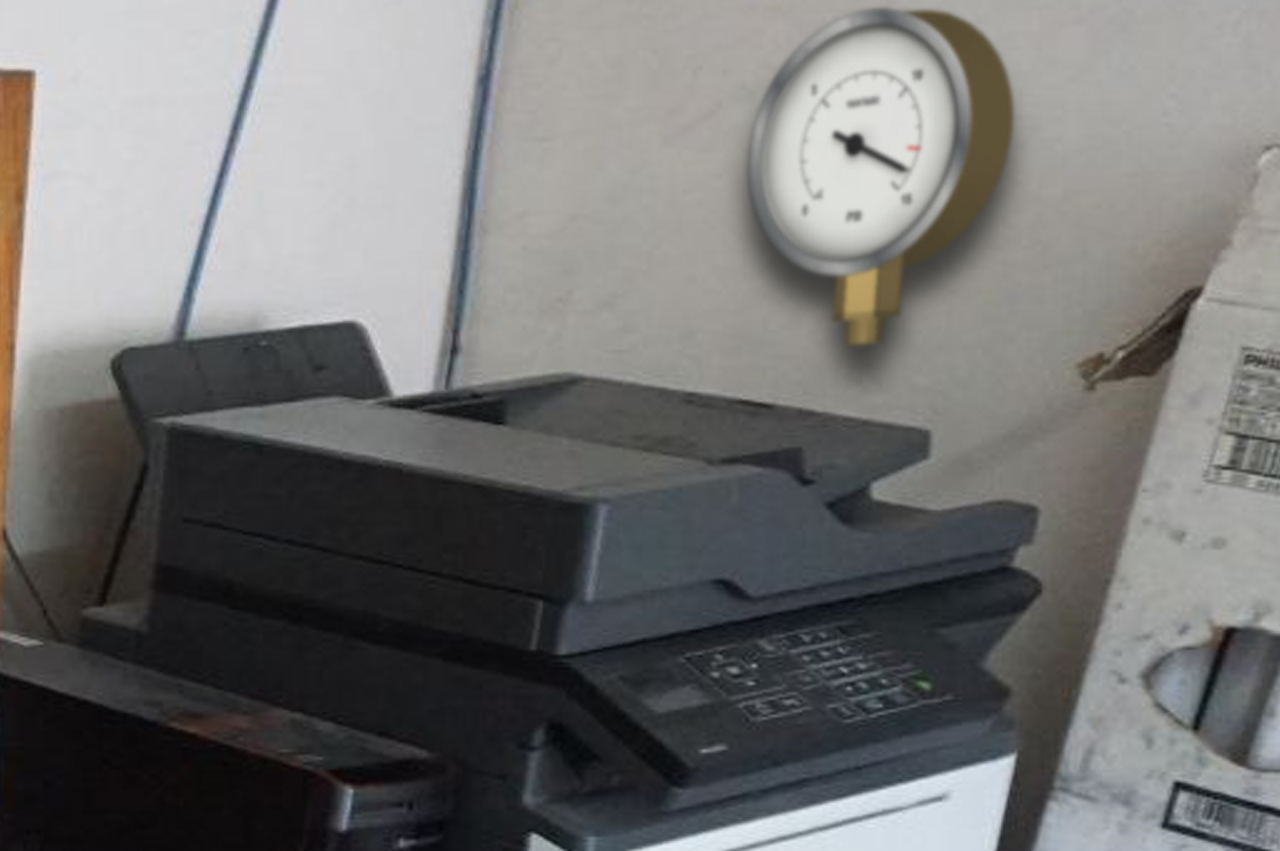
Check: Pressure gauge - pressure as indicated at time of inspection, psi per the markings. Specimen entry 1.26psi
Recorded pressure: 14psi
